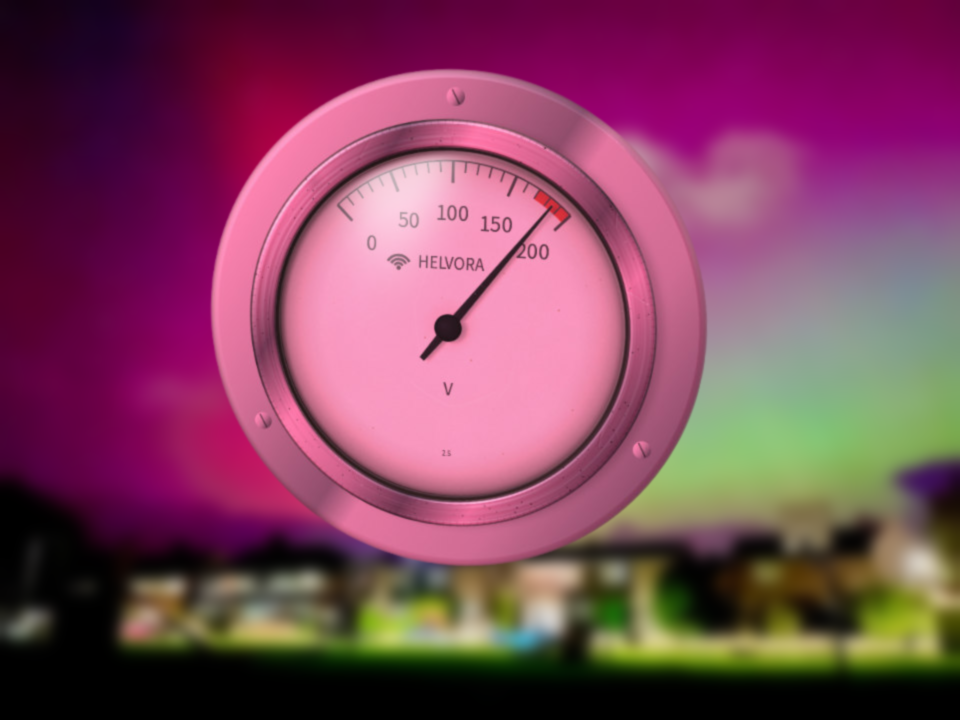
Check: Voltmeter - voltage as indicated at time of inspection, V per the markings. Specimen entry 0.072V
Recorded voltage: 185V
